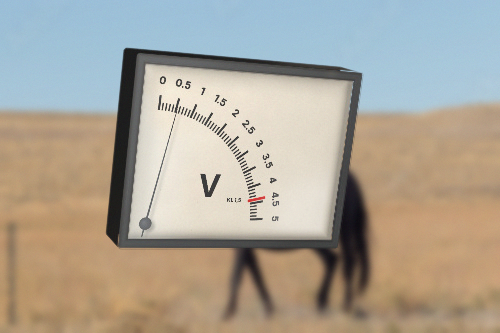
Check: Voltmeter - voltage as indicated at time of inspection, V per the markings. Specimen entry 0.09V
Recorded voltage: 0.5V
